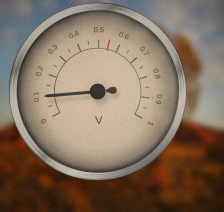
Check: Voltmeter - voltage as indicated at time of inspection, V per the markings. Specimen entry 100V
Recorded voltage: 0.1V
